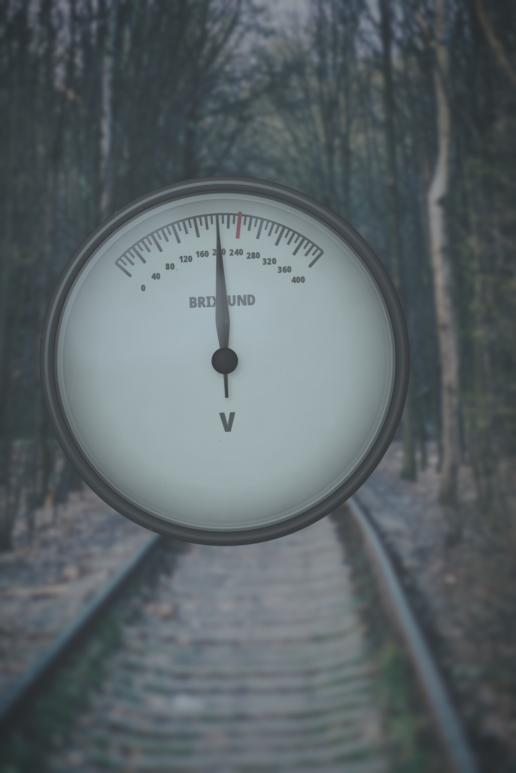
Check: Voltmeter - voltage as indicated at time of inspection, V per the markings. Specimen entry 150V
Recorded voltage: 200V
